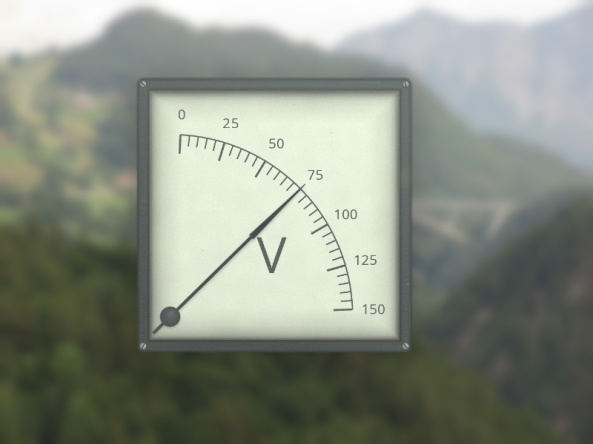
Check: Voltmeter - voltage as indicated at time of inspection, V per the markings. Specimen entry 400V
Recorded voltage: 75V
